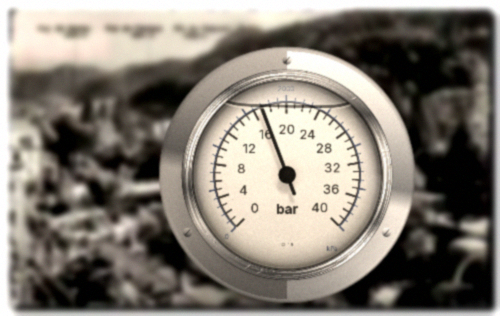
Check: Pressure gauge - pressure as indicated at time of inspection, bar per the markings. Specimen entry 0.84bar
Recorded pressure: 17bar
